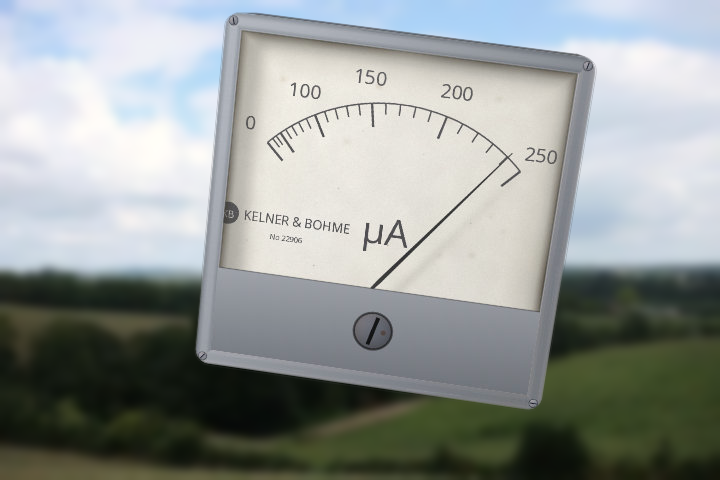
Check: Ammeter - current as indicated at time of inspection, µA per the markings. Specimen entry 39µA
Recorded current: 240µA
